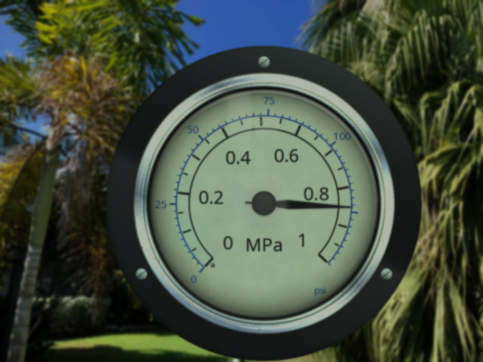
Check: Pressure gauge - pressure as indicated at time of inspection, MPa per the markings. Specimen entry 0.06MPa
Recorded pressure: 0.85MPa
